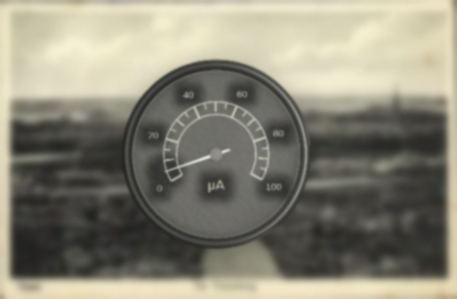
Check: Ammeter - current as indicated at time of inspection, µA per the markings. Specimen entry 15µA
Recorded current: 5µA
